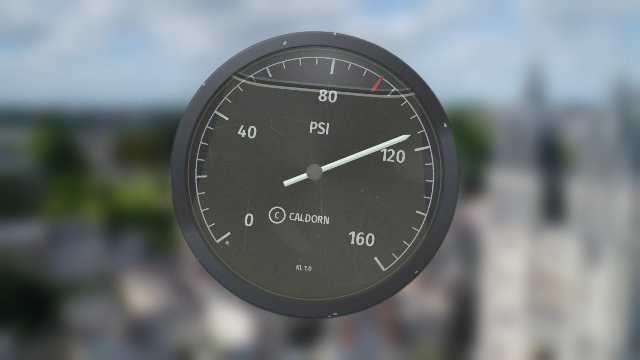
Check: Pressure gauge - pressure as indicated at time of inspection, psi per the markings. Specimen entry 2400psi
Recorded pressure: 115psi
